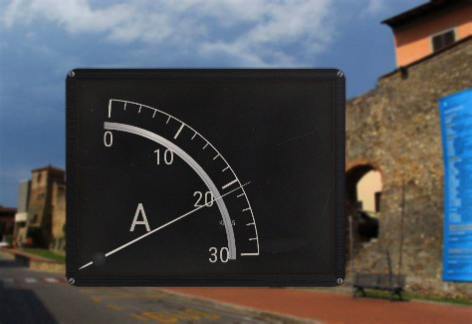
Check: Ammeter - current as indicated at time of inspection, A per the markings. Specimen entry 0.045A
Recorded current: 21A
